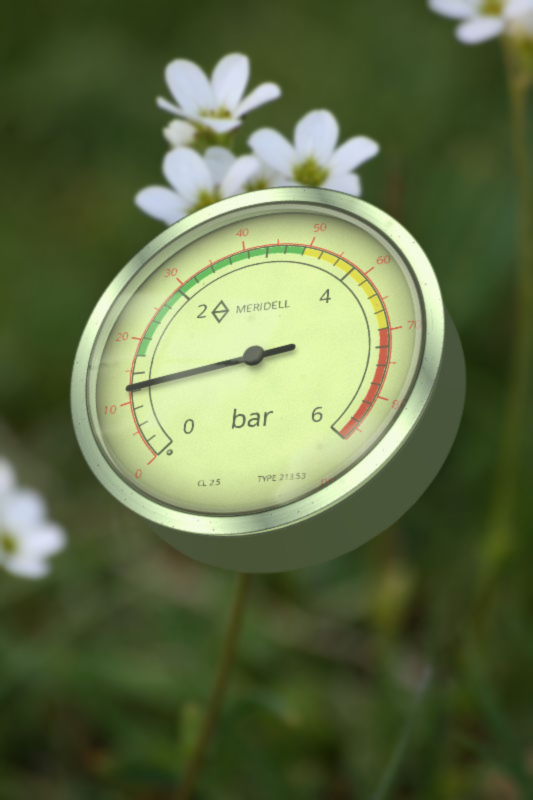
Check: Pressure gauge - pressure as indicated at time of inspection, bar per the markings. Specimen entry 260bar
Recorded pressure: 0.8bar
